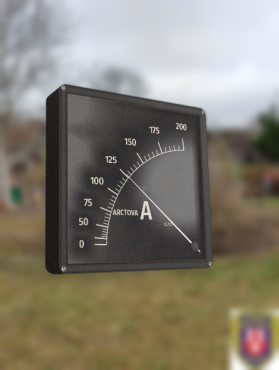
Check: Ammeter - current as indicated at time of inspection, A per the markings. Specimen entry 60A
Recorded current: 125A
